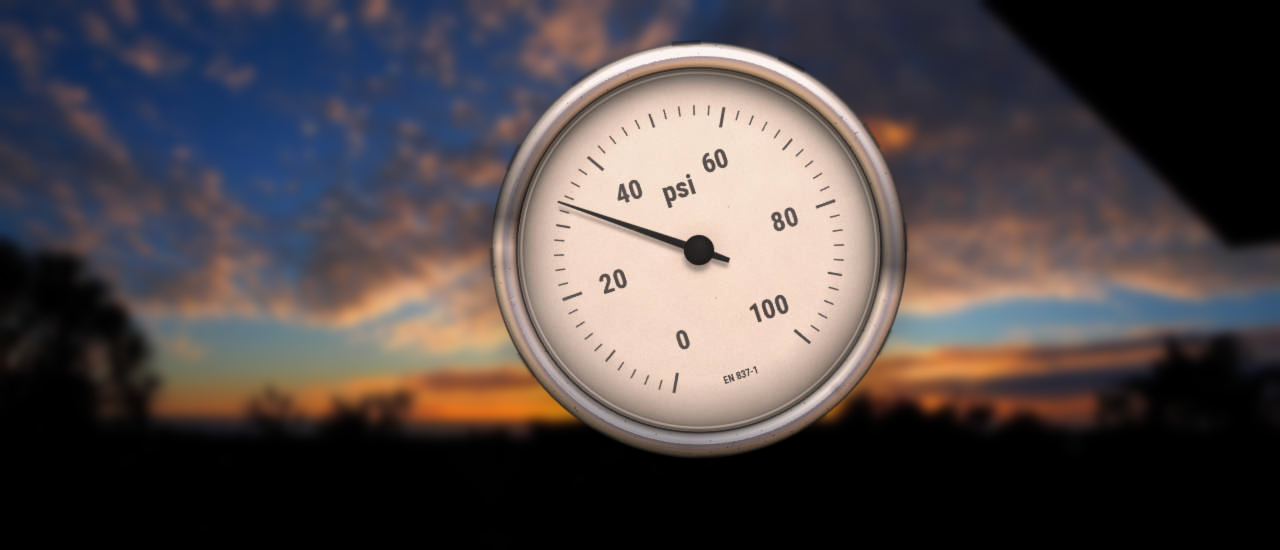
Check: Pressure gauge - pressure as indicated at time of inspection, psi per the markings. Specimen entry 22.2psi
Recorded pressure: 33psi
